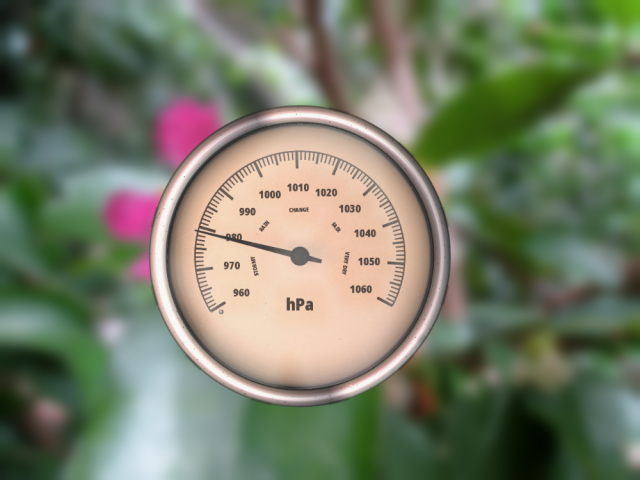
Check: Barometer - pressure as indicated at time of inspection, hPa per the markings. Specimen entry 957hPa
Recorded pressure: 979hPa
